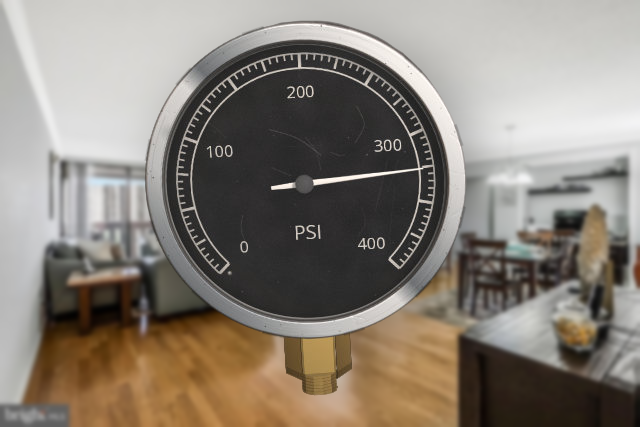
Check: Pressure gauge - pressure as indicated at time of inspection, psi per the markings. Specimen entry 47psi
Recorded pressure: 325psi
